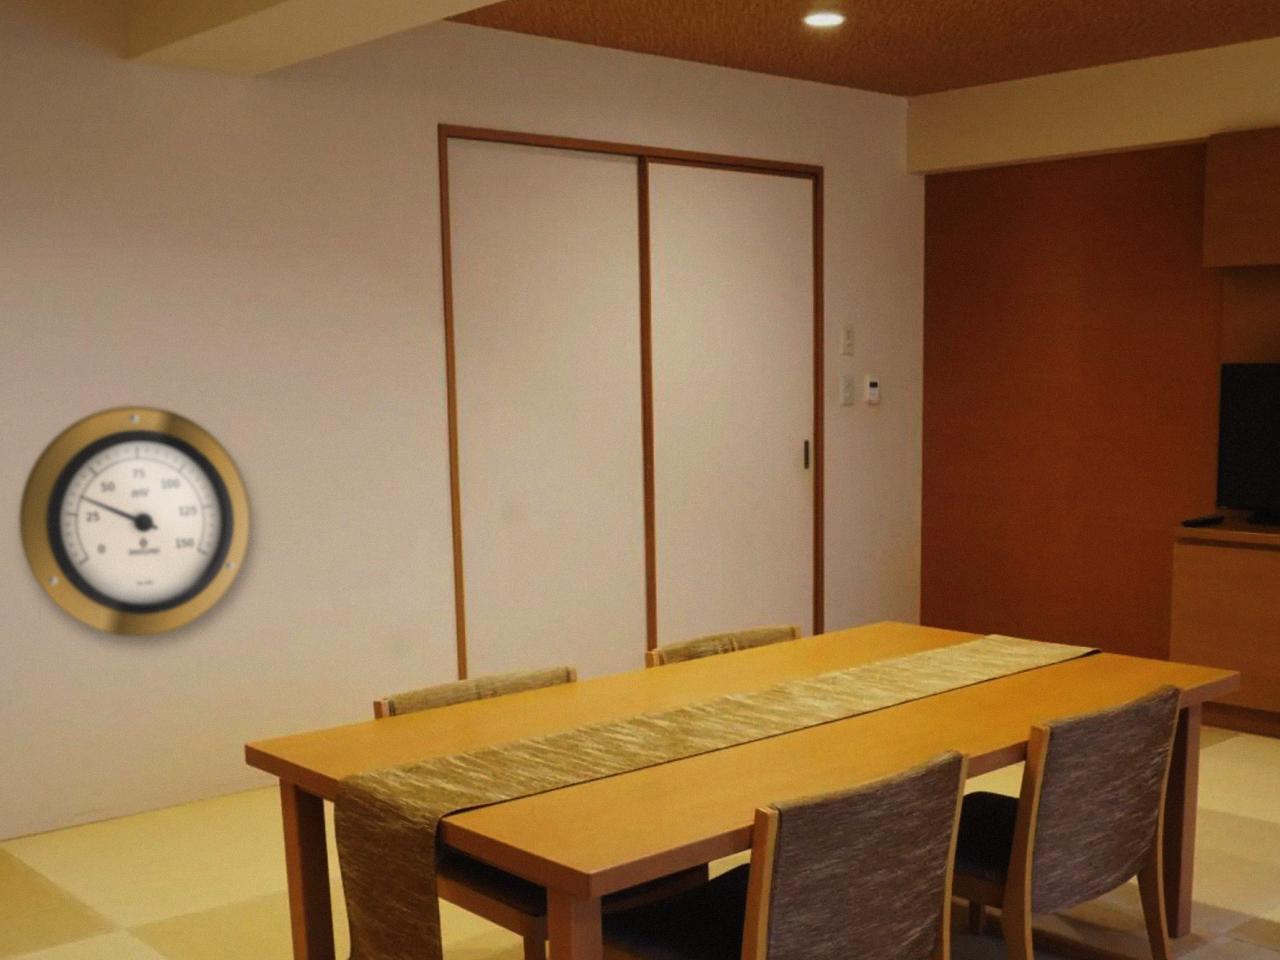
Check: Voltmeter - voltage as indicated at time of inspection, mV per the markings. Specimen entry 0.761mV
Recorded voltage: 35mV
